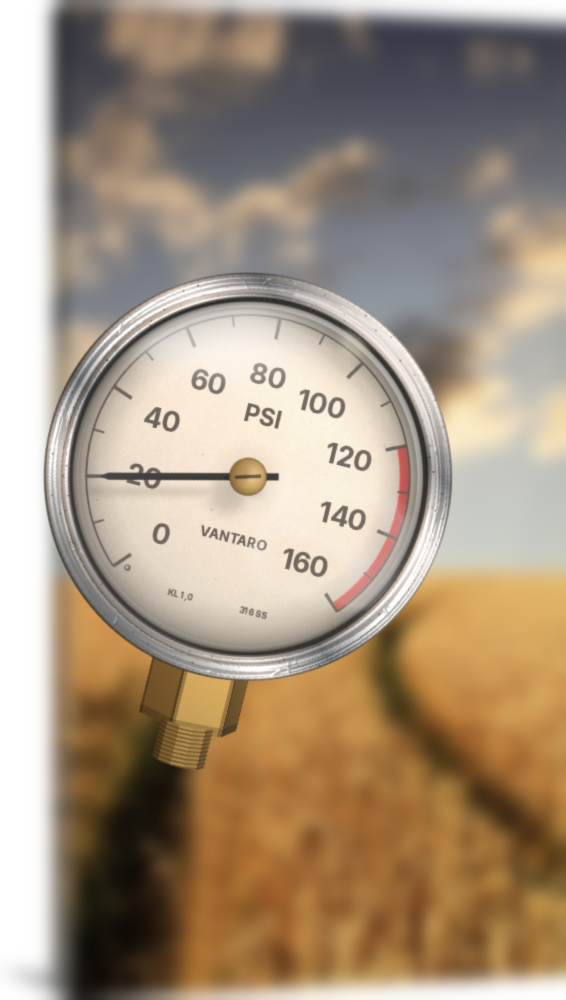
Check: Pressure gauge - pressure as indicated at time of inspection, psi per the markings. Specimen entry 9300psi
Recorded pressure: 20psi
